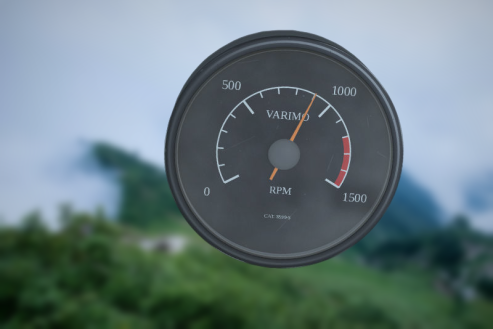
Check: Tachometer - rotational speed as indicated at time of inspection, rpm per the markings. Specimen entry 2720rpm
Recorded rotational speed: 900rpm
